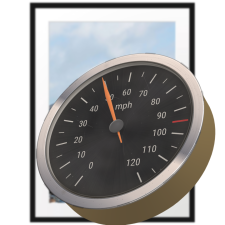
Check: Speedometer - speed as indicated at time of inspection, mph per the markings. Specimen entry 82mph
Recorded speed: 50mph
